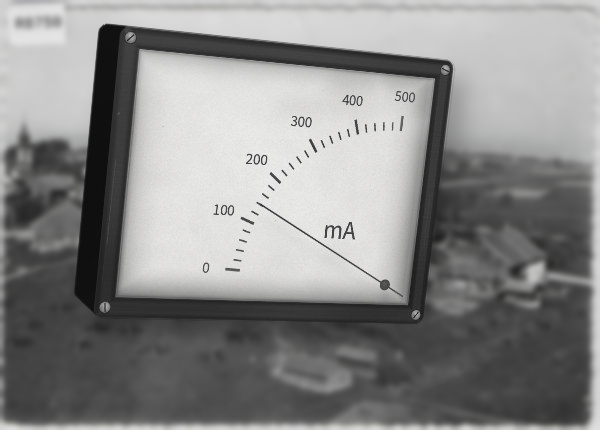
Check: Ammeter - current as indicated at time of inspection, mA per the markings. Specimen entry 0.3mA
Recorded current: 140mA
